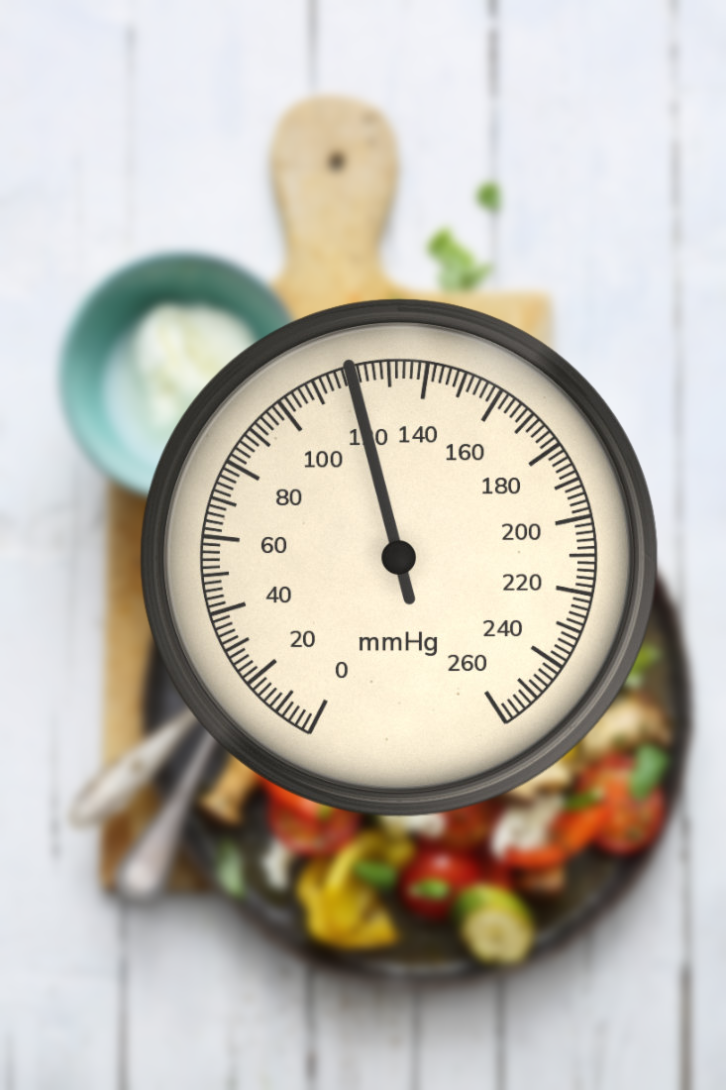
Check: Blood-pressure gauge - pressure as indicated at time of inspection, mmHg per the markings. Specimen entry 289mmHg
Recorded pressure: 120mmHg
